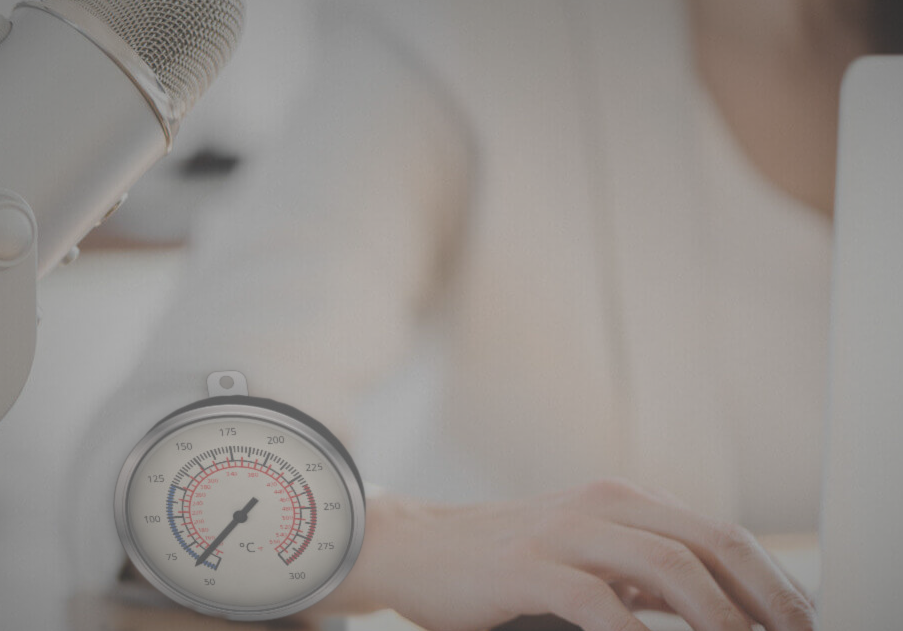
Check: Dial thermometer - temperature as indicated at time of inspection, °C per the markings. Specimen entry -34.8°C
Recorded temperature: 62.5°C
